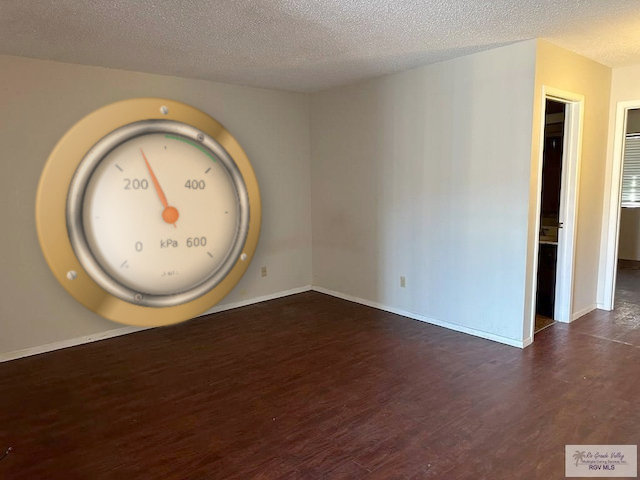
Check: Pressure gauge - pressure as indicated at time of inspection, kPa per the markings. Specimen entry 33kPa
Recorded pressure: 250kPa
